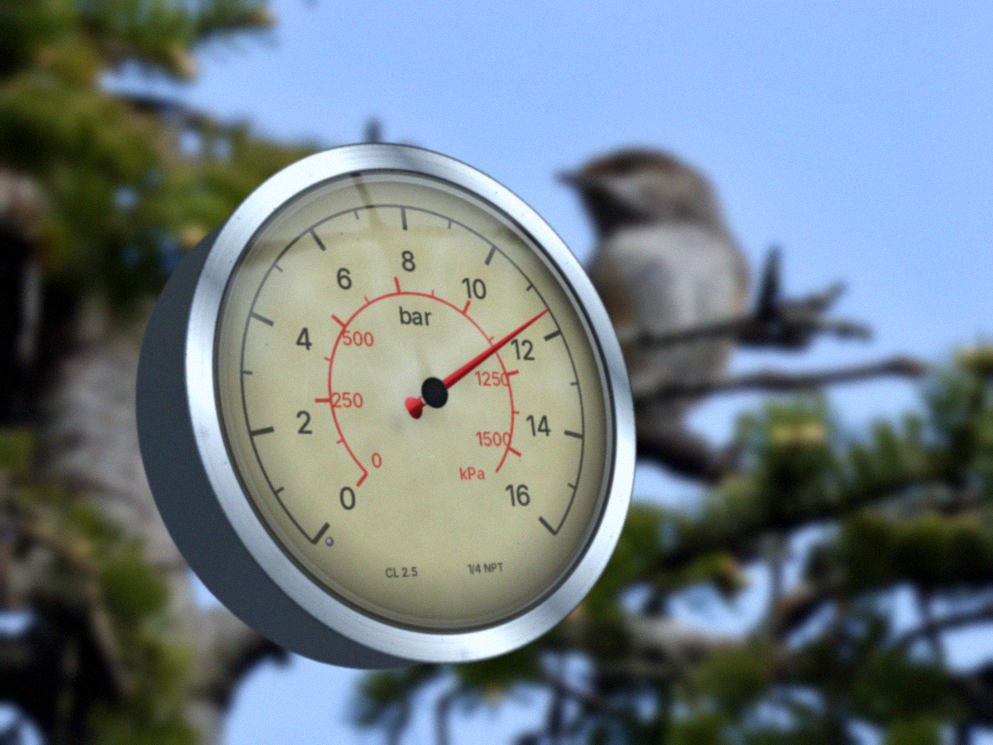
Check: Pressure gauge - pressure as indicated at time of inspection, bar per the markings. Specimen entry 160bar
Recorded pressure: 11.5bar
